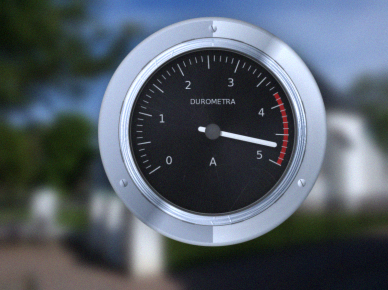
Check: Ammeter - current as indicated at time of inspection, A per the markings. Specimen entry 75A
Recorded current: 4.7A
